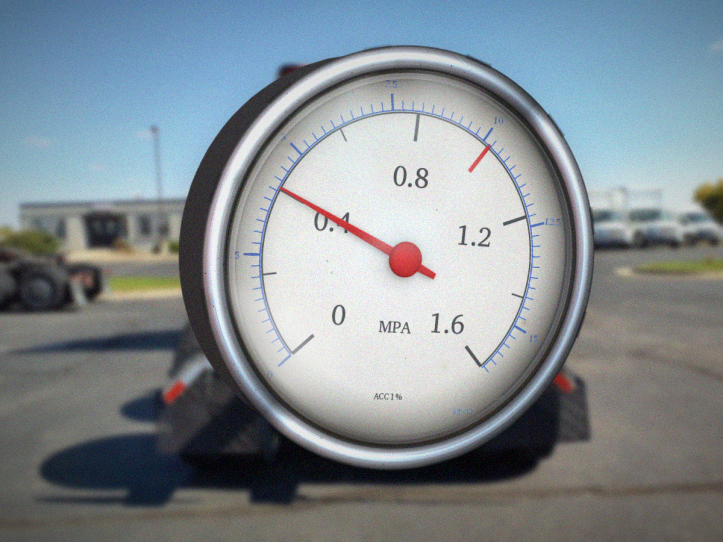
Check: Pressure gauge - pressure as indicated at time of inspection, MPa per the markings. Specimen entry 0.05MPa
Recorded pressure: 0.4MPa
